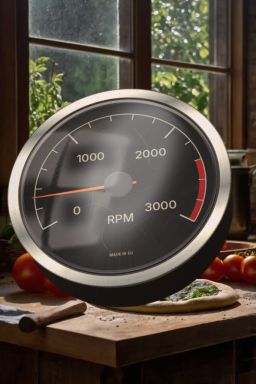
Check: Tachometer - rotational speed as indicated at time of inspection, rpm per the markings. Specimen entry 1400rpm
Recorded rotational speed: 300rpm
